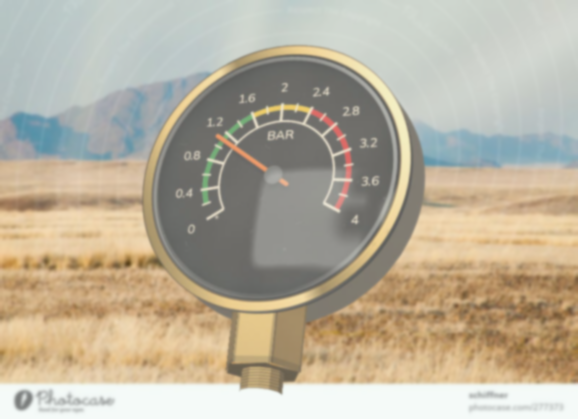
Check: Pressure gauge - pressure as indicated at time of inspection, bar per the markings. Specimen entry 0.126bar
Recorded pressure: 1.1bar
